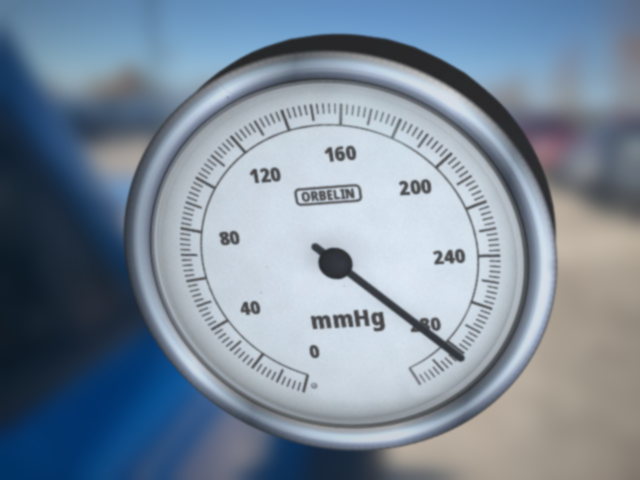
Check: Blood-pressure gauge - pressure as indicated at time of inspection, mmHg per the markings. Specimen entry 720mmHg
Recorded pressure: 280mmHg
